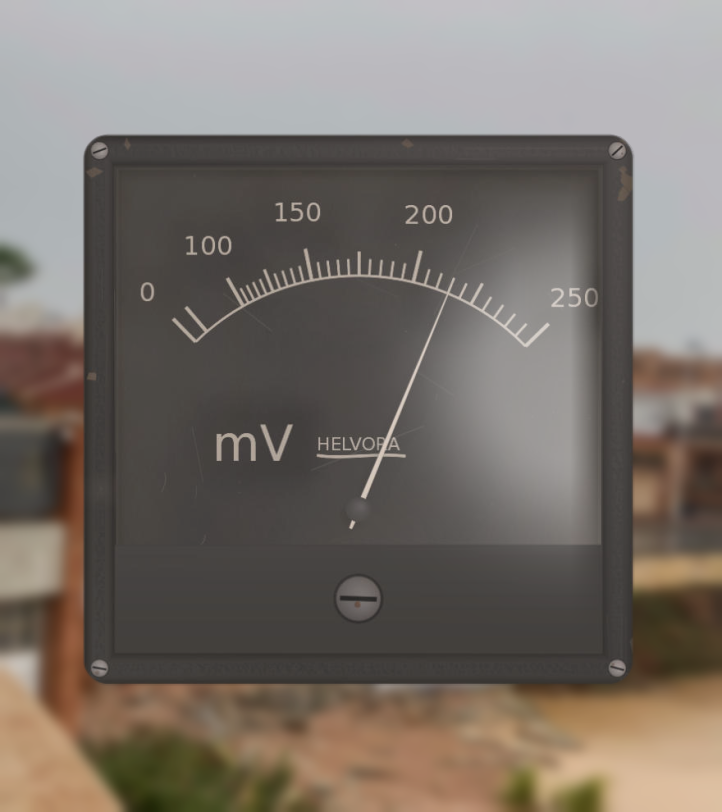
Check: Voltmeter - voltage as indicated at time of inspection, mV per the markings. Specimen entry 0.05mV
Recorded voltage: 215mV
